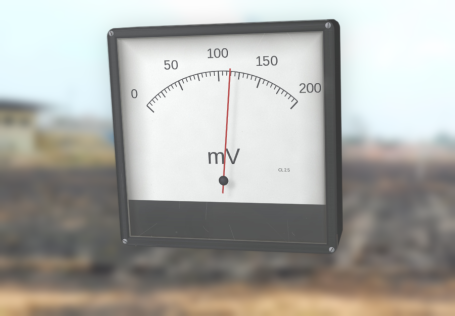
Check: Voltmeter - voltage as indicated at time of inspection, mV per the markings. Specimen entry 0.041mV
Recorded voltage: 115mV
